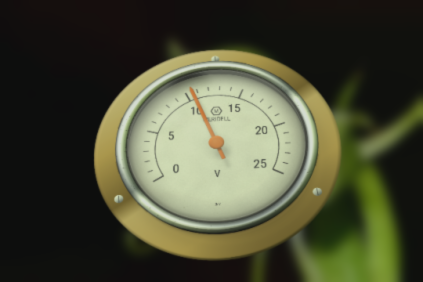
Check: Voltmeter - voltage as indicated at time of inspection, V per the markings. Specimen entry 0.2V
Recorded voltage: 10.5V
